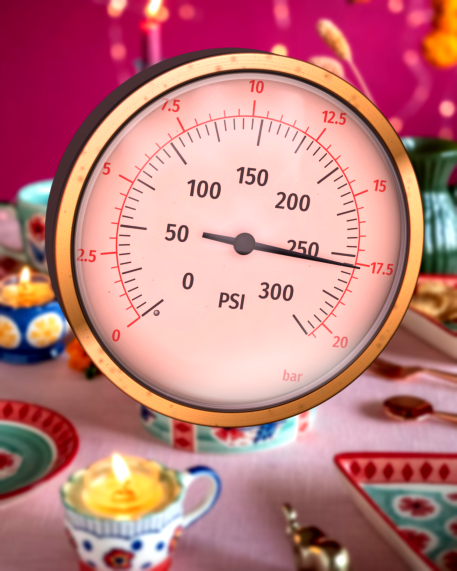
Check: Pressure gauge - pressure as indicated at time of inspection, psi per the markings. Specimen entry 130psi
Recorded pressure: 255psi
